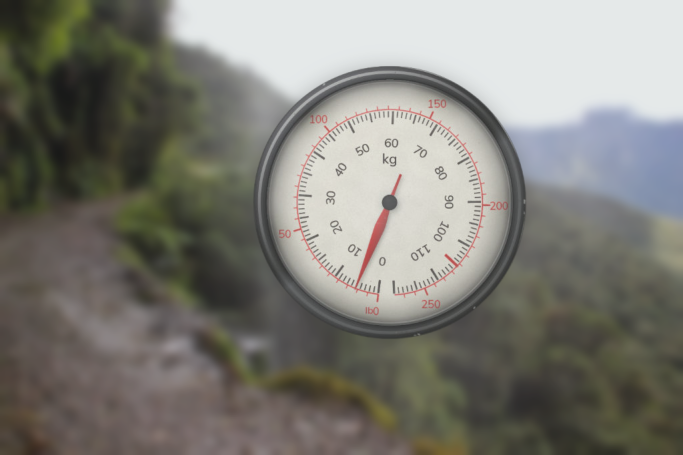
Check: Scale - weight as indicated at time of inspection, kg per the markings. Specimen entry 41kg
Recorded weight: 5kg
